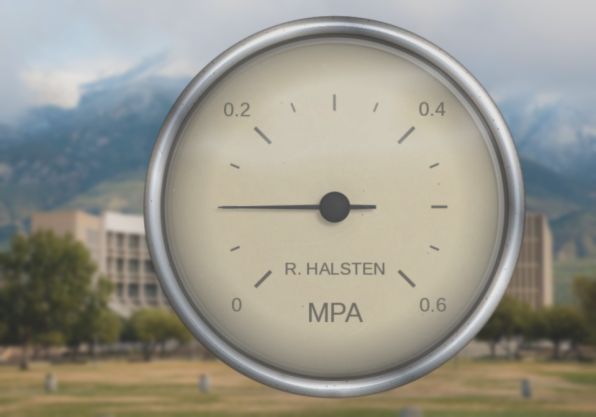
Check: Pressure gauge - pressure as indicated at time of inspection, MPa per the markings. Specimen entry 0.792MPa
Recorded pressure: 0.1MPa
